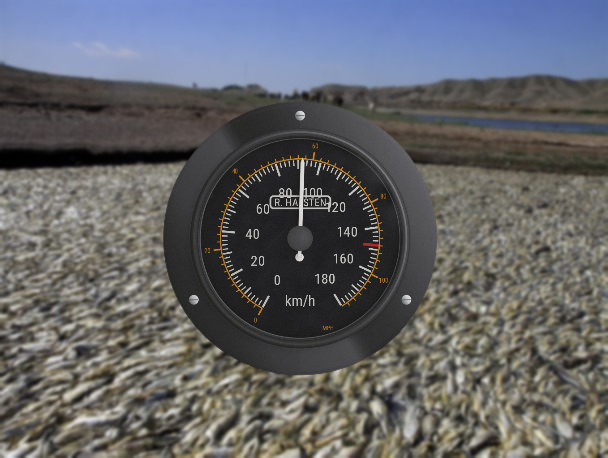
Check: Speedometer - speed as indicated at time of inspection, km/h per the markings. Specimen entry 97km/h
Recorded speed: 92km/h
